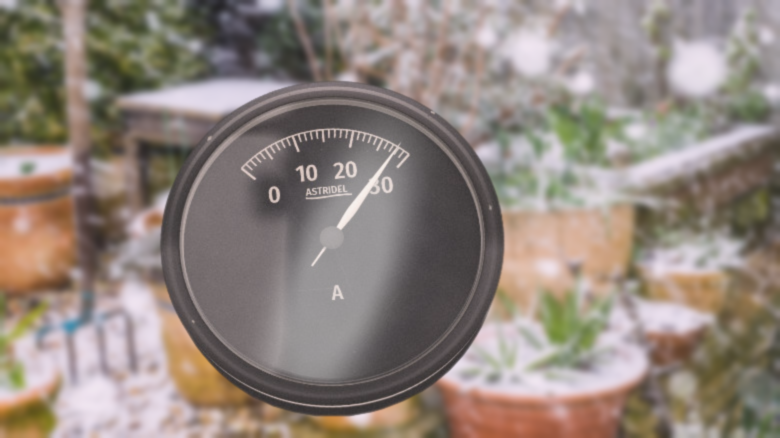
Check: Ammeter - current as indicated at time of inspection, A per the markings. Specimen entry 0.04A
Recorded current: 28A
